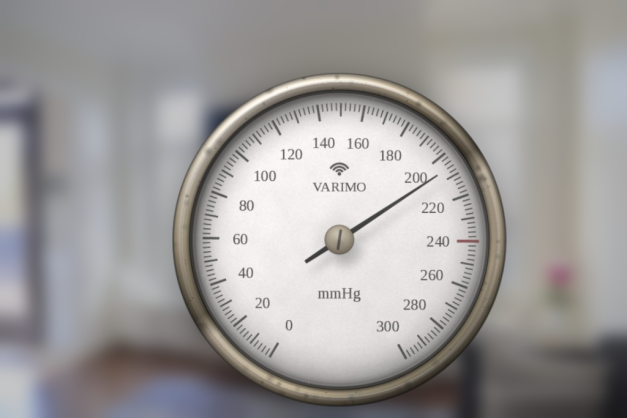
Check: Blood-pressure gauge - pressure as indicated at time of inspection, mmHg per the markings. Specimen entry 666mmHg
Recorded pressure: 206mmHg
